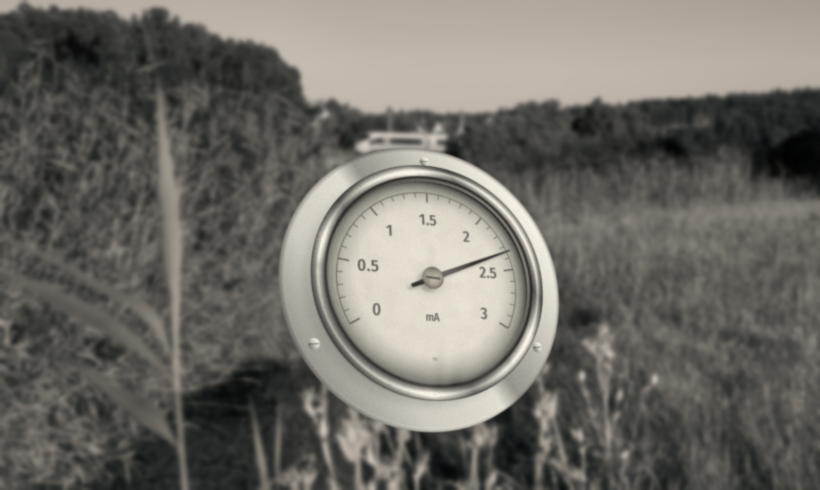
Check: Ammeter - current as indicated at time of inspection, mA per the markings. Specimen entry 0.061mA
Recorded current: 2.35mA
